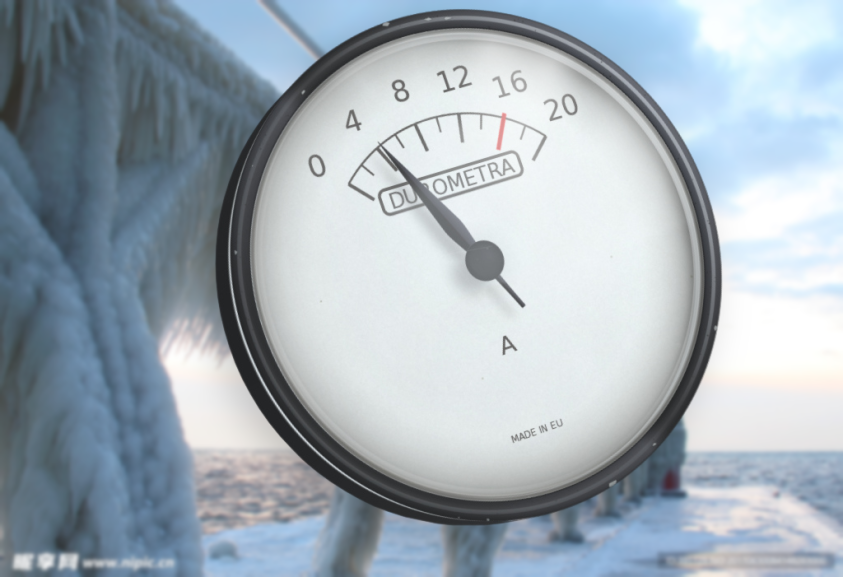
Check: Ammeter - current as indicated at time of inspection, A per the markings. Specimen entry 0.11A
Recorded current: 4A
